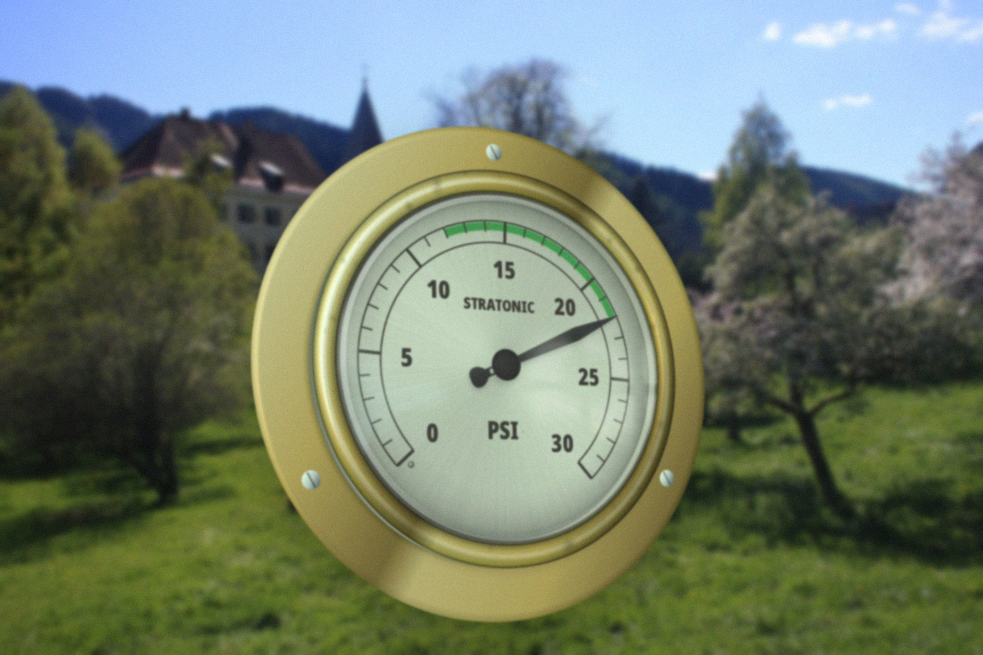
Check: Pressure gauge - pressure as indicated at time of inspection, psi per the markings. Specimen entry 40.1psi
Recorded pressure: 22psi
